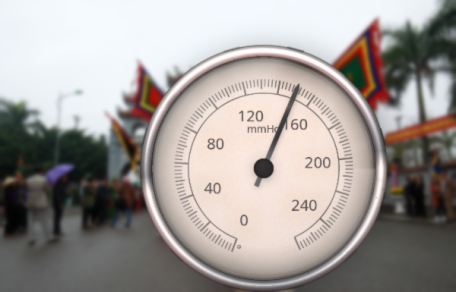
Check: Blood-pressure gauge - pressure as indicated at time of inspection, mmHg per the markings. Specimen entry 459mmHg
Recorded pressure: 150mmHg
